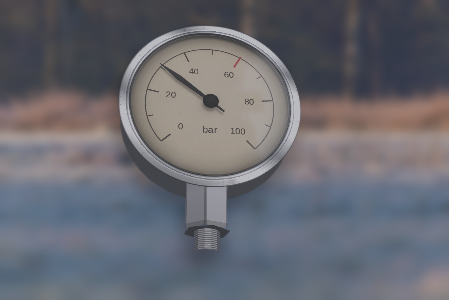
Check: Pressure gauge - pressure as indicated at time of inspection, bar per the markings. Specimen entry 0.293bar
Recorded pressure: 30bar
